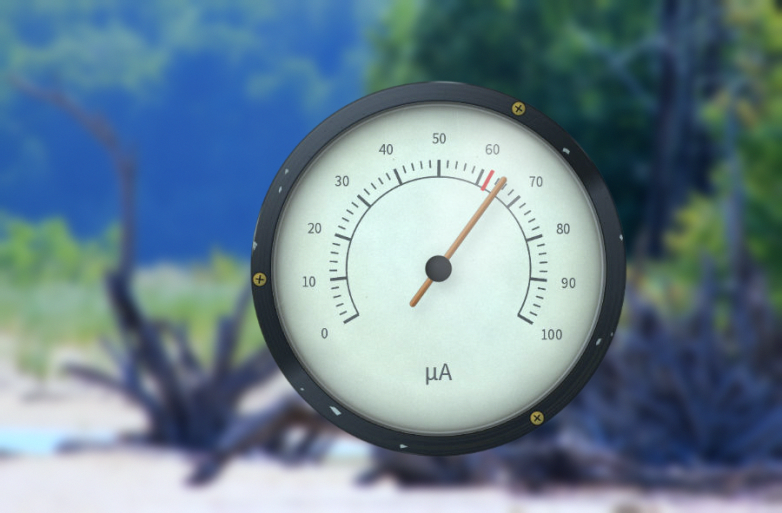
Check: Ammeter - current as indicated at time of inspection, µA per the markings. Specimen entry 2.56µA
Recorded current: 65µA
